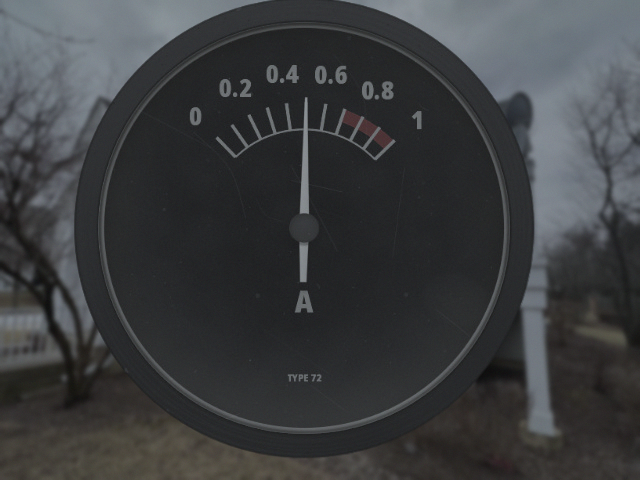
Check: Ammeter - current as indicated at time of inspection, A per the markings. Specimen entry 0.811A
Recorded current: 0.5A
